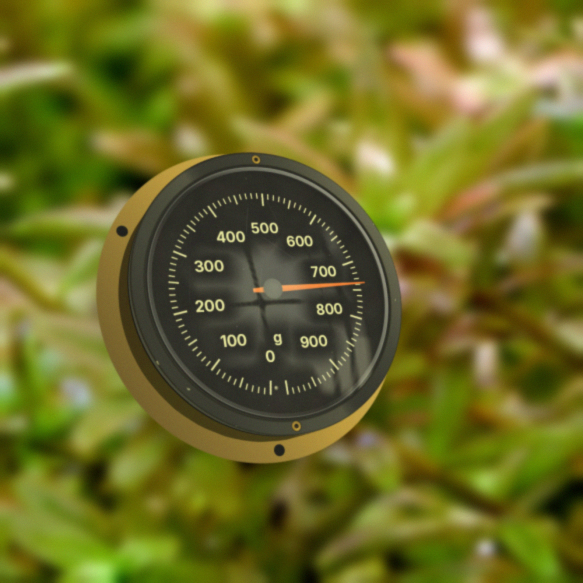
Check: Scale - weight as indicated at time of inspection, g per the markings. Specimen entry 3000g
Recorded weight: 740g
